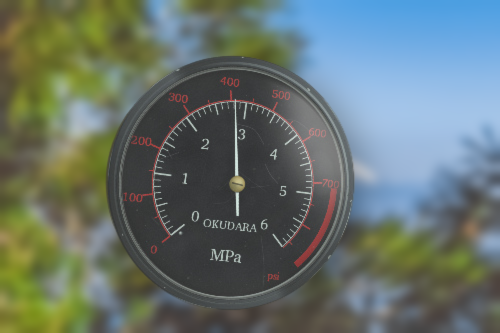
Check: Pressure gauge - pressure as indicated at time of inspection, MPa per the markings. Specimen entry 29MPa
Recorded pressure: 2.8MPa
